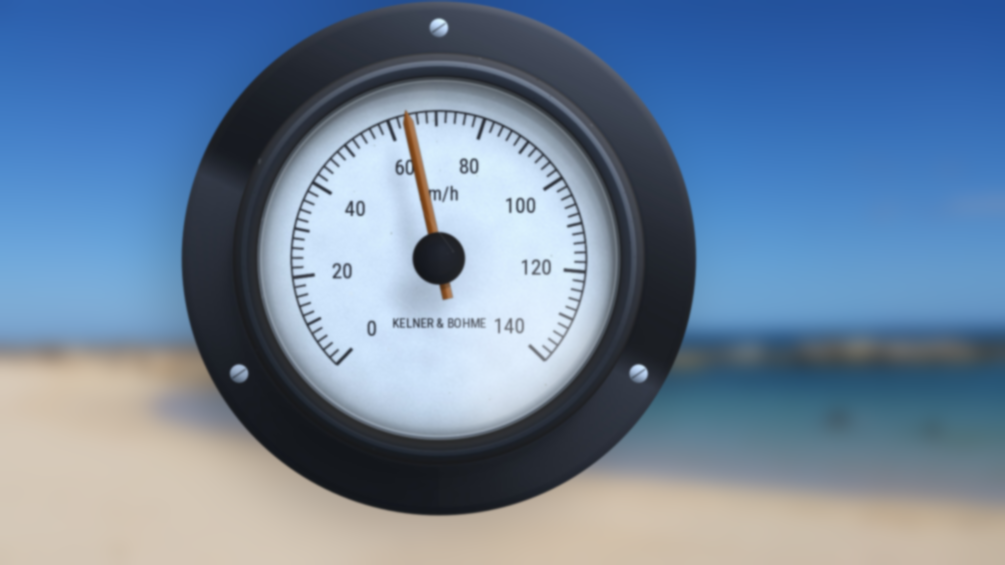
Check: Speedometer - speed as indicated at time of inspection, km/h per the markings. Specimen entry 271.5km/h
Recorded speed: 64km/h
